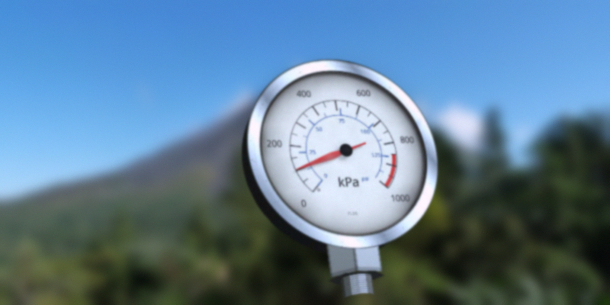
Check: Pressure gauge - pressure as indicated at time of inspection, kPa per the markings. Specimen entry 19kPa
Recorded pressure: 100kPa
